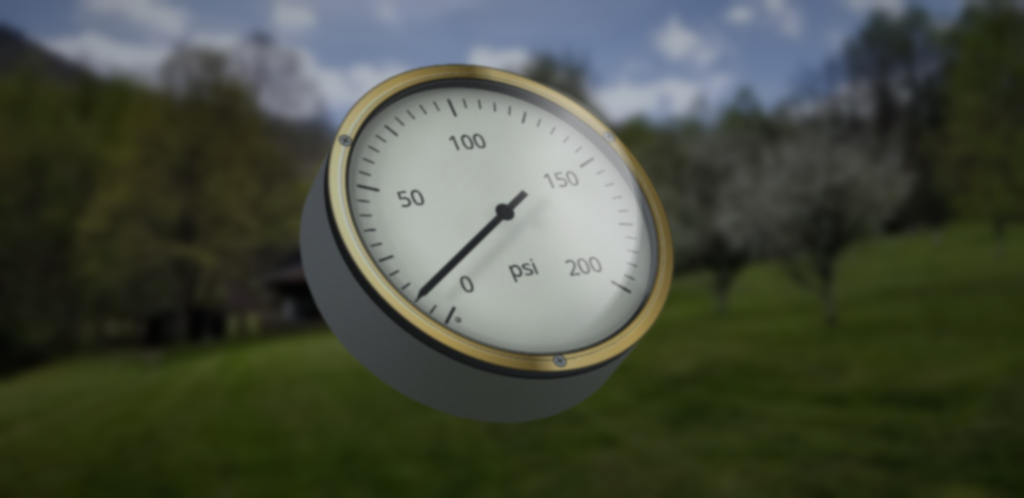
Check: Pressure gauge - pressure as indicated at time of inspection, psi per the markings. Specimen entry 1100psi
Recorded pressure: 10psi
